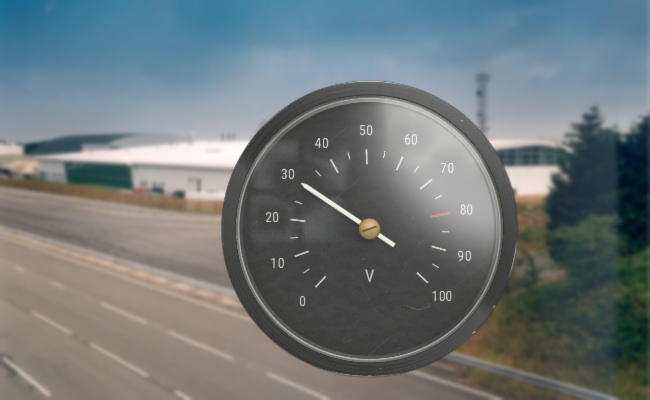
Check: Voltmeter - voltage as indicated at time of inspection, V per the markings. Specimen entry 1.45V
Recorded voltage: 30V
